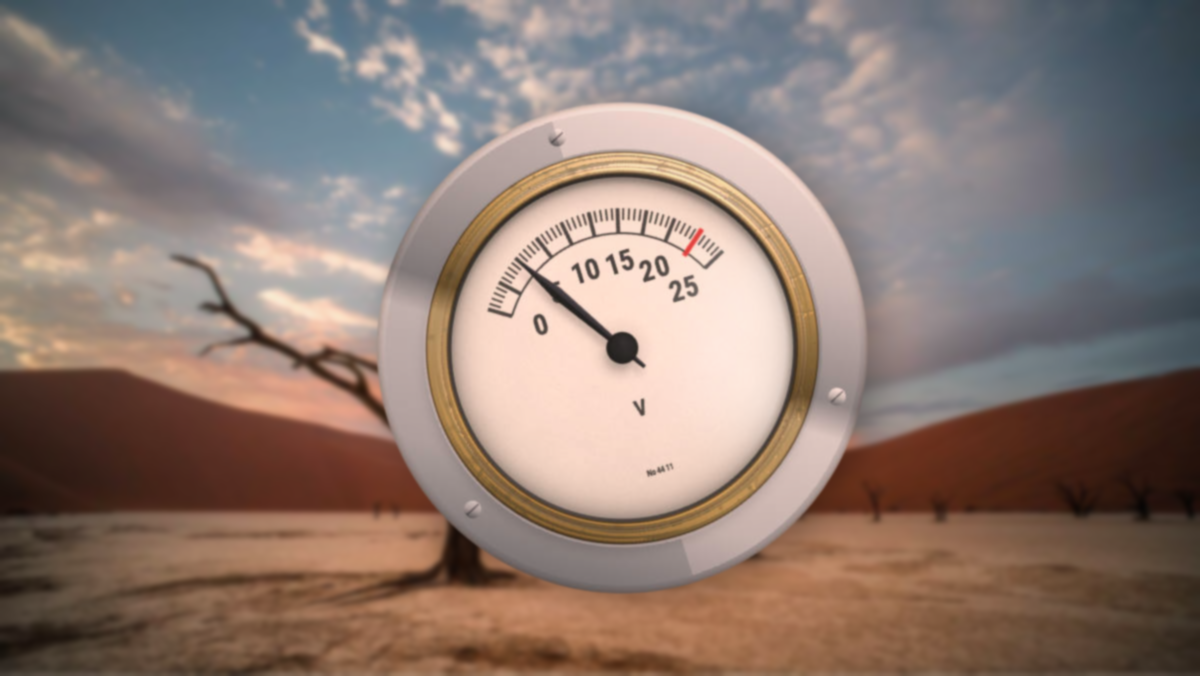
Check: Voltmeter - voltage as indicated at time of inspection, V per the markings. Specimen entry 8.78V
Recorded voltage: 5V
